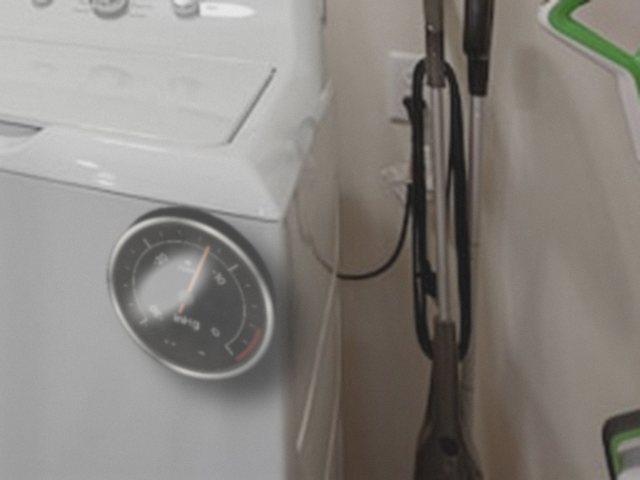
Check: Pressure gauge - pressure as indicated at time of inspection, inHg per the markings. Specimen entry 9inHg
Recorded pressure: -13inHg
